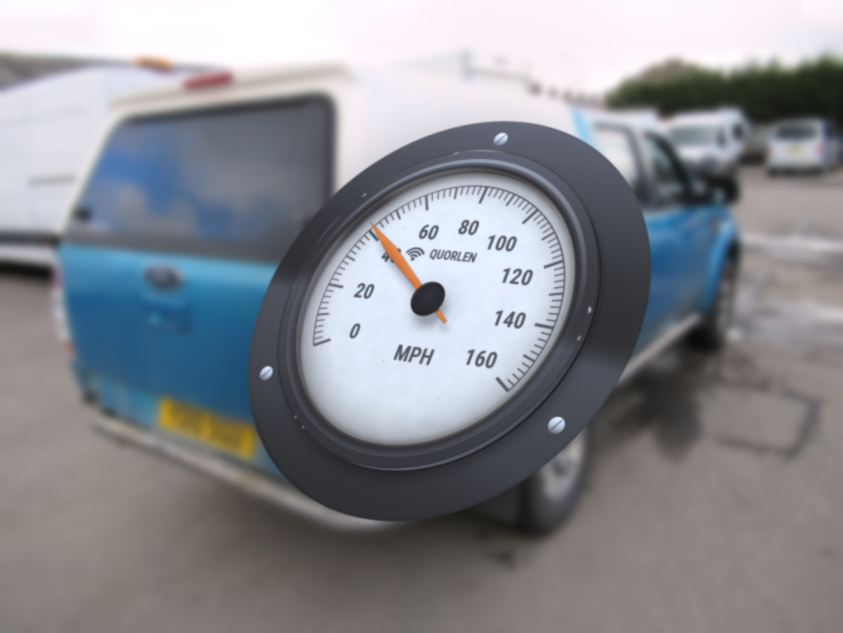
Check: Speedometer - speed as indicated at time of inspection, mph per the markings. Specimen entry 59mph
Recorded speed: 42mph
